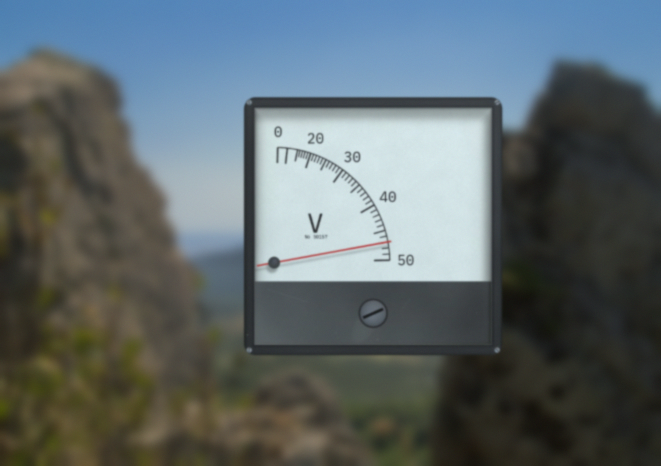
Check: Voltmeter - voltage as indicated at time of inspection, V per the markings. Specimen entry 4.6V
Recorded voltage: 47V
